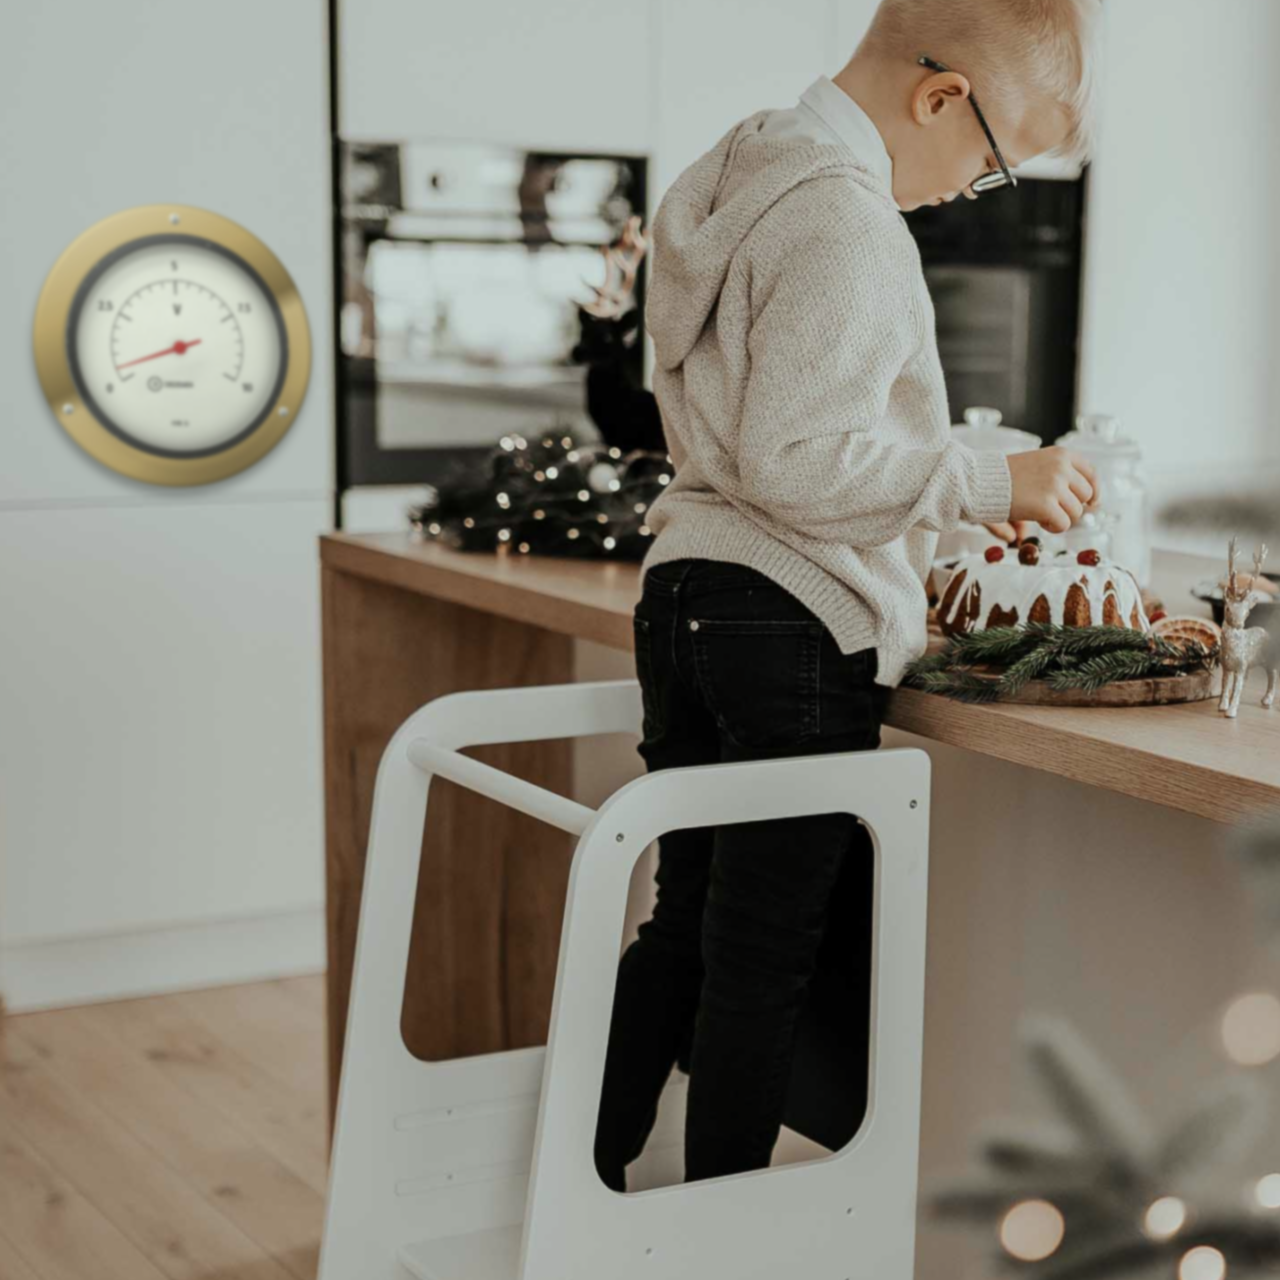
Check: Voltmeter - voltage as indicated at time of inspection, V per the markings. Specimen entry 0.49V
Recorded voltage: 0.5V
